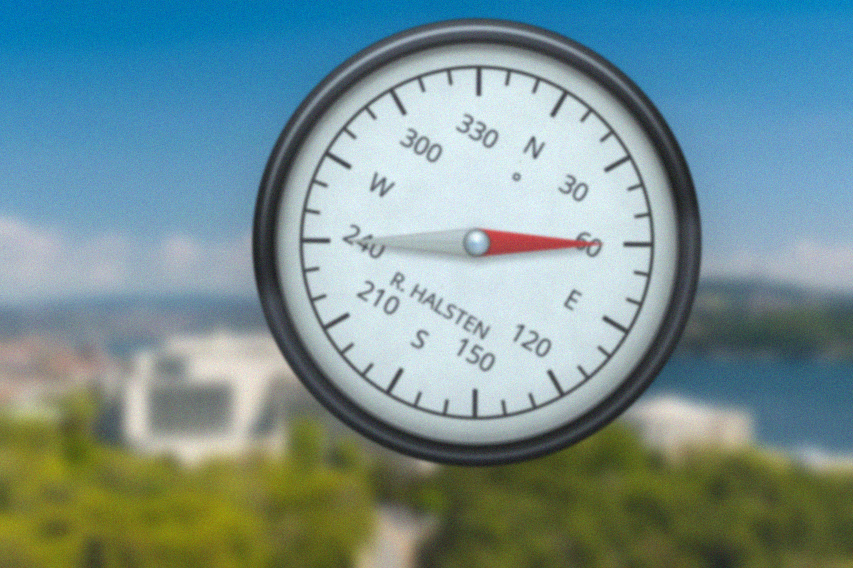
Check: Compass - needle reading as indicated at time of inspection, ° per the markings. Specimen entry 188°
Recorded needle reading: 60°
